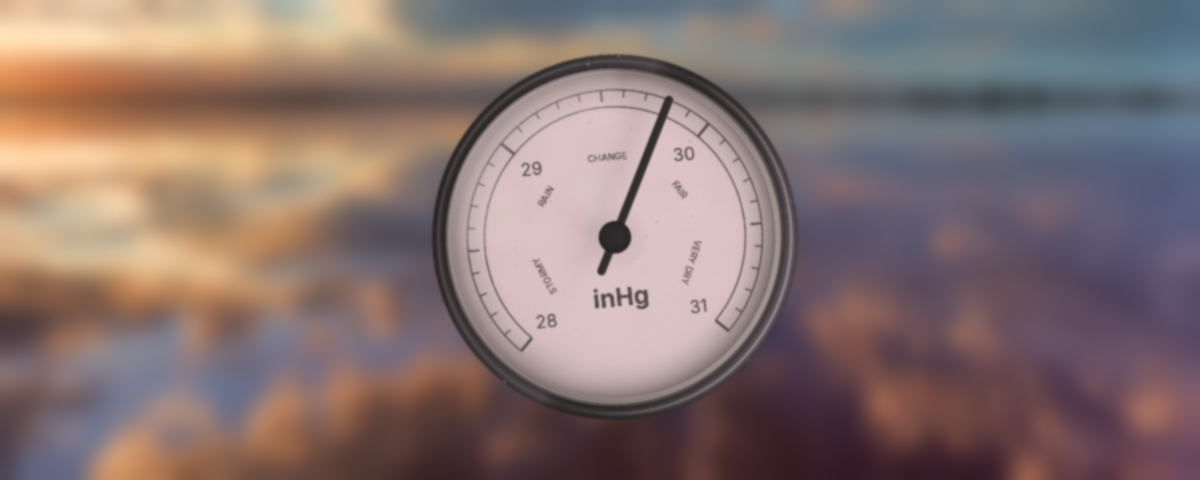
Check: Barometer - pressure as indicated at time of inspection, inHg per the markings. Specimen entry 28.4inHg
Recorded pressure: 29.8inHg
